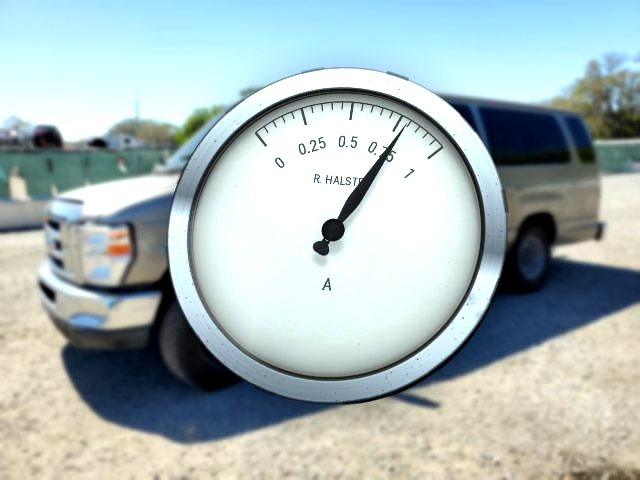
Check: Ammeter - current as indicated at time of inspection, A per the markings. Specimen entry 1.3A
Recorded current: 0.8A
